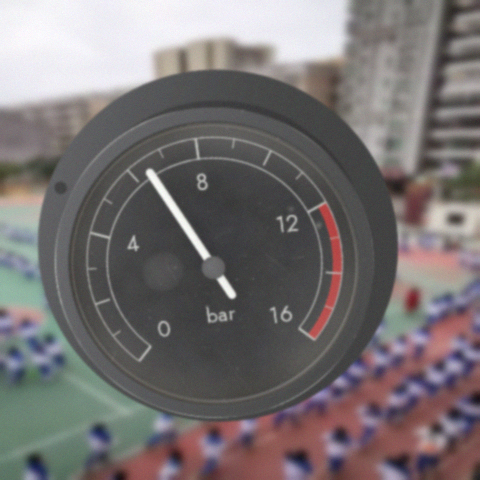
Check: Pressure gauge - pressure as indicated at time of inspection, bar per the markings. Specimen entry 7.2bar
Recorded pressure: 6.5bar
